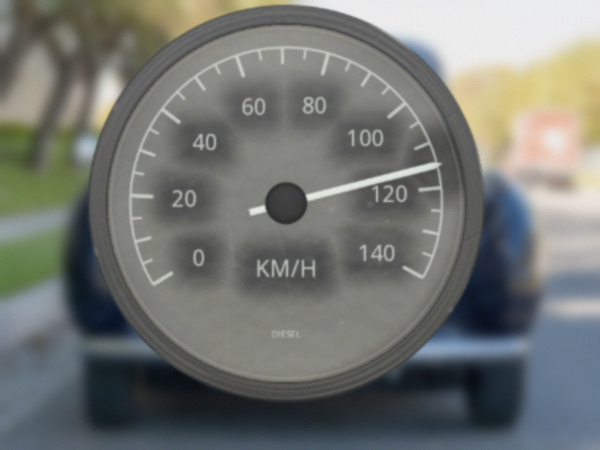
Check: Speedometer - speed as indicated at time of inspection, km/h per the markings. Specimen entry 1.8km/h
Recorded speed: 115km/h
